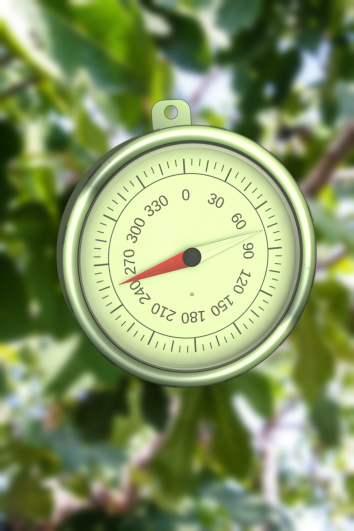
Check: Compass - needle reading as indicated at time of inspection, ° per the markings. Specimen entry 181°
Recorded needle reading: 255°
